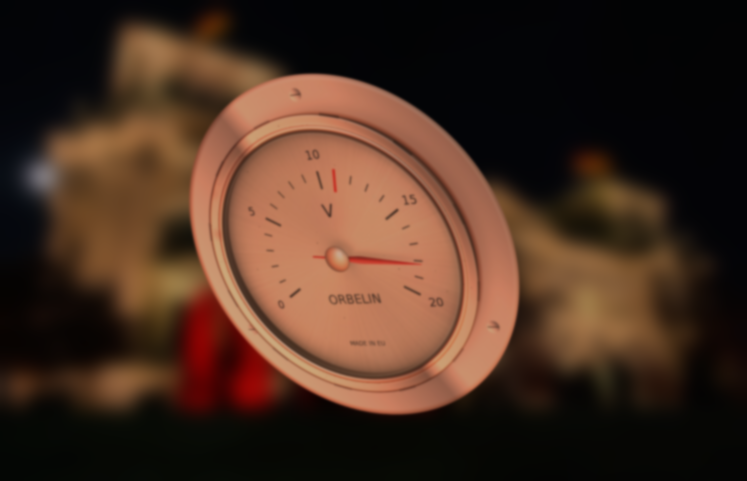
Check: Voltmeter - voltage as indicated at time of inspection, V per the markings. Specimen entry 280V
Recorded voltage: 18V
